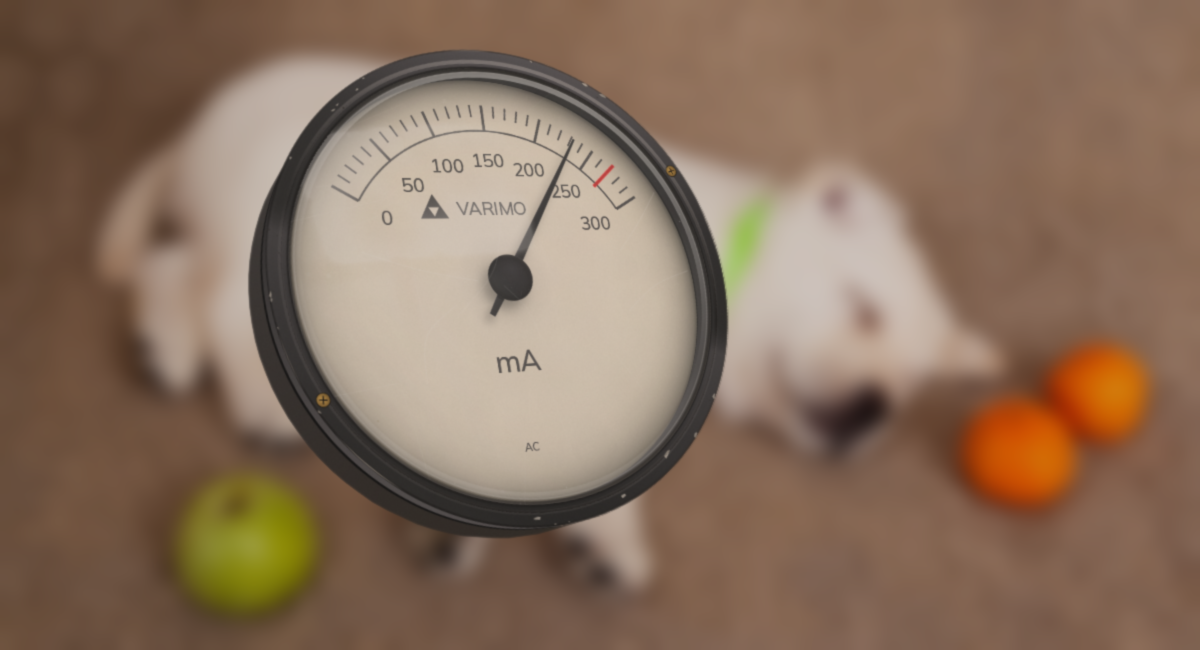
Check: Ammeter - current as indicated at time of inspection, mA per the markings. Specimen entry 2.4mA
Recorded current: 230mA
